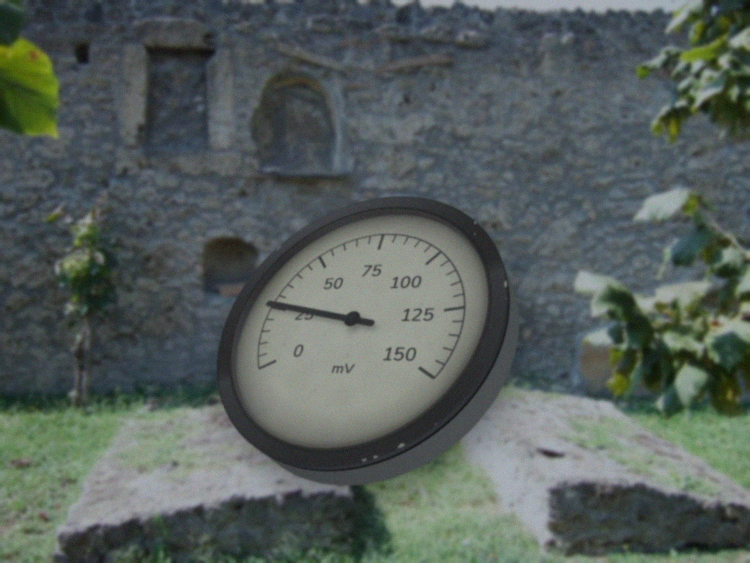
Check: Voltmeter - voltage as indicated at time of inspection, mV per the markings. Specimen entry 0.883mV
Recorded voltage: 25mV
